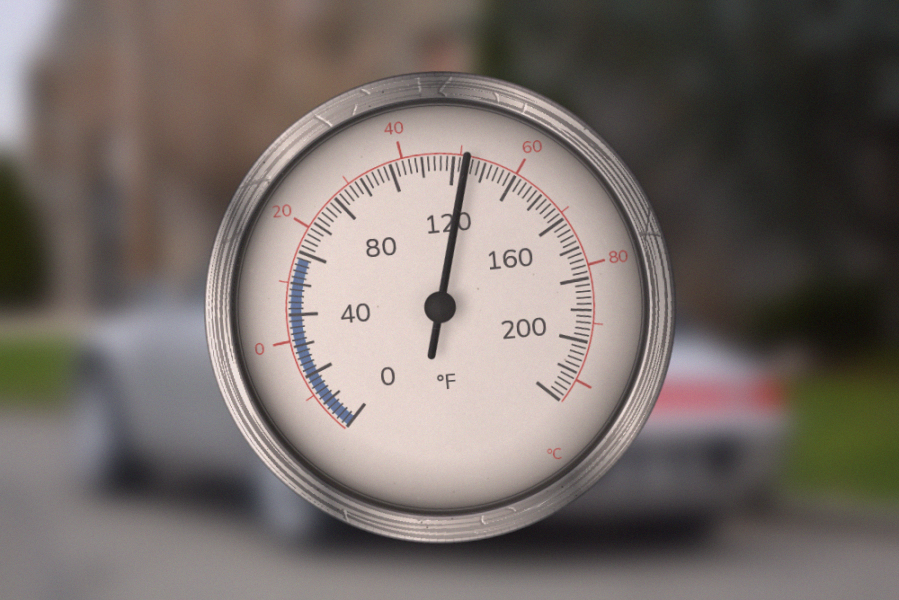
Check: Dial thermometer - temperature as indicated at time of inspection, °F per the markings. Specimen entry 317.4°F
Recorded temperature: 124°F
